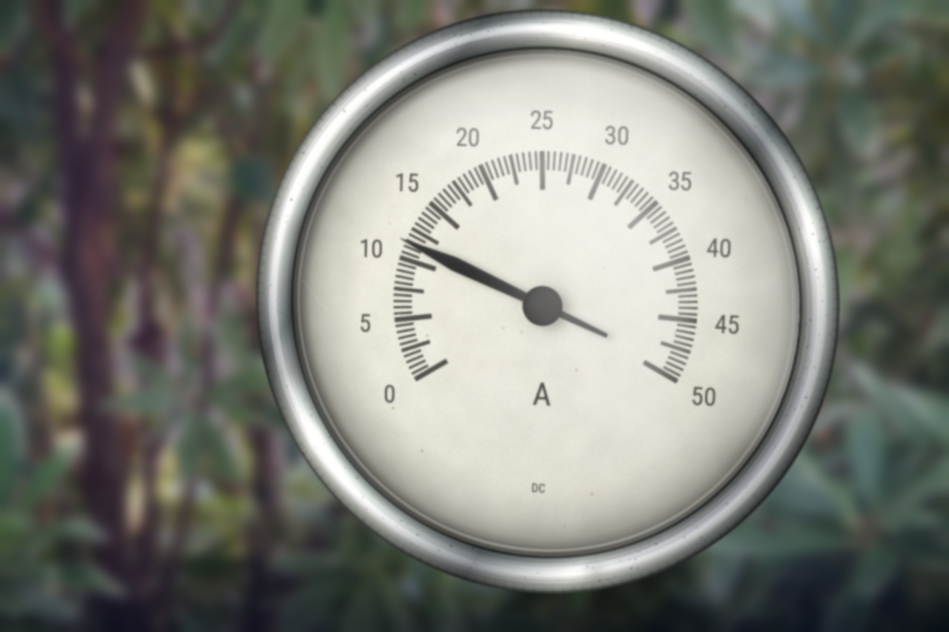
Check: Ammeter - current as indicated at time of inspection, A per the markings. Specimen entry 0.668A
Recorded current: 11.5A
